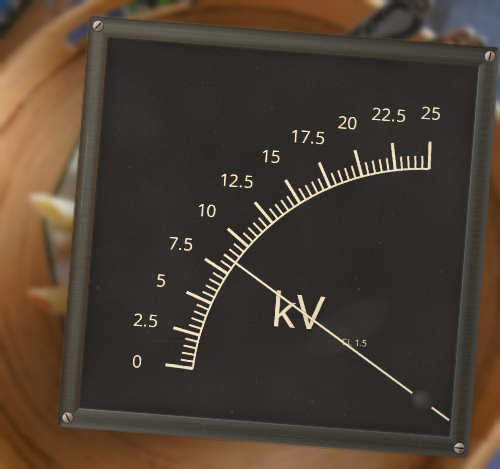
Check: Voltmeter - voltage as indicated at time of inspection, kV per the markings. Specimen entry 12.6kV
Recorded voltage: 8.5kV
